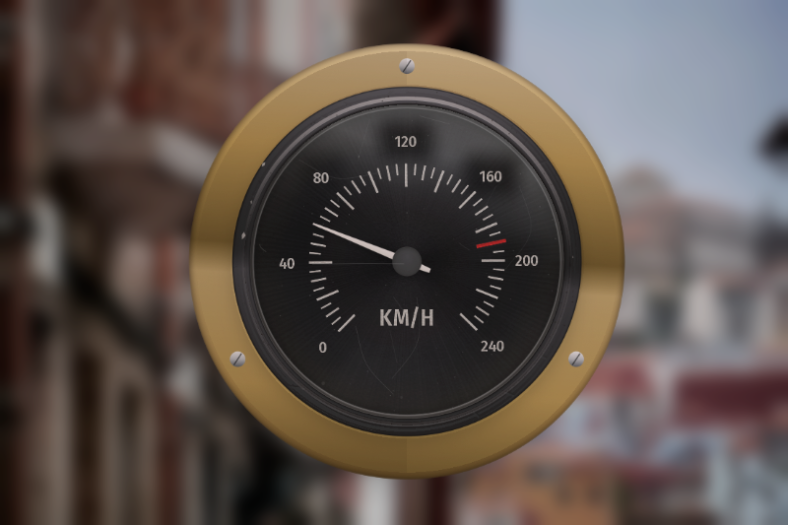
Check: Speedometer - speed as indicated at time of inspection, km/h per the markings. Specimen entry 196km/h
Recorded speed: 60km/h
